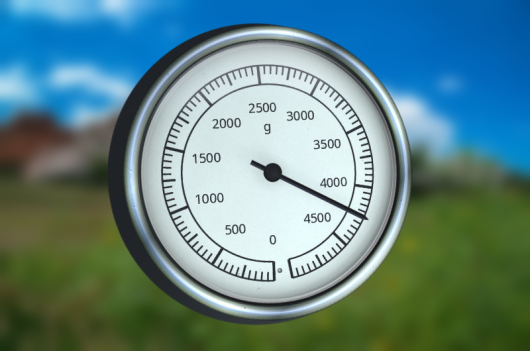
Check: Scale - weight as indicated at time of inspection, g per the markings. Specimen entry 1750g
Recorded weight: 4250g
